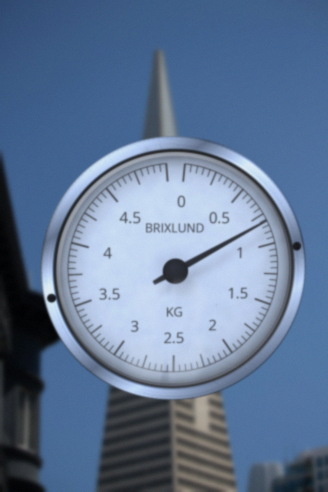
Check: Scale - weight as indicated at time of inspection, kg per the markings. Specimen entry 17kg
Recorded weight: 0.8kg
